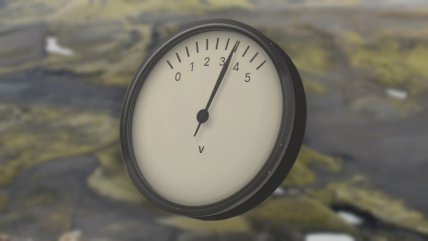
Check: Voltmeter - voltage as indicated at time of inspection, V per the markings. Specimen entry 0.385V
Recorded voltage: 3.5V
